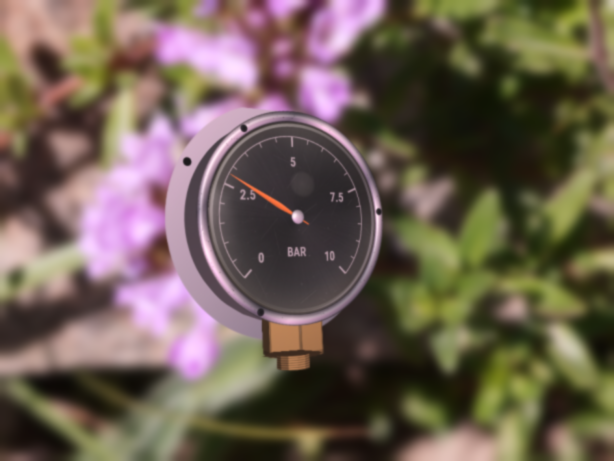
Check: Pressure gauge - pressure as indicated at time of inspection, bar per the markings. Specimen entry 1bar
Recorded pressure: 2.75bar
